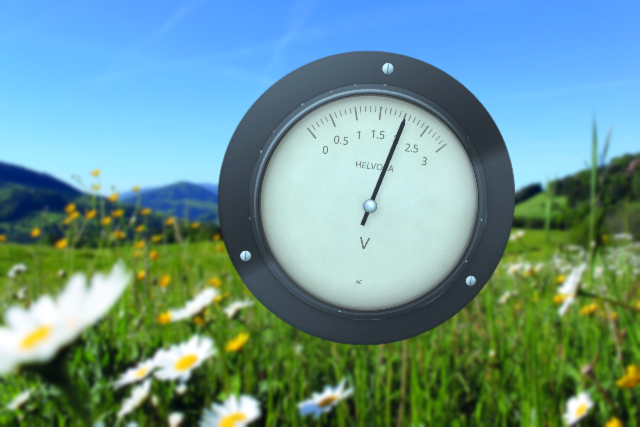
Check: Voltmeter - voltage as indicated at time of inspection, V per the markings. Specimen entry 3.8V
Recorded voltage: 2V
